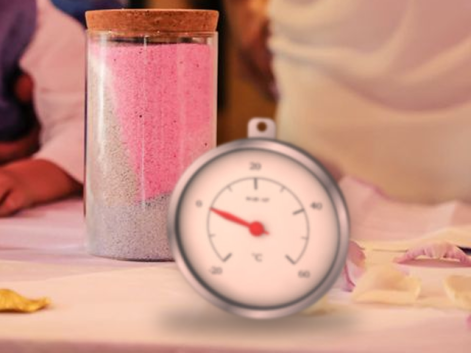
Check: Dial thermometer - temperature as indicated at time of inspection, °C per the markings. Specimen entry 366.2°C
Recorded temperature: 0°C
